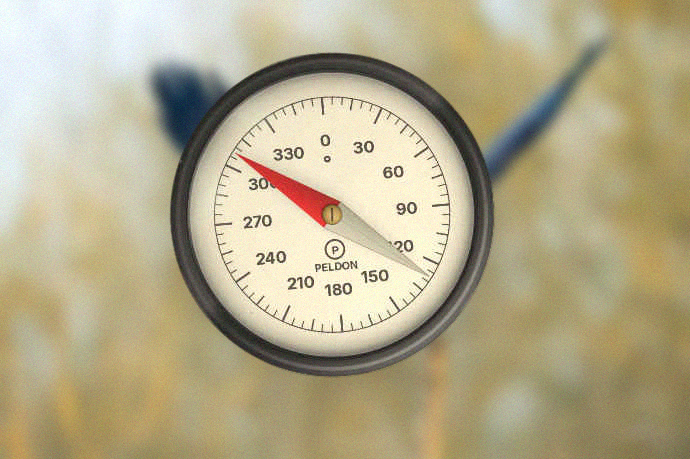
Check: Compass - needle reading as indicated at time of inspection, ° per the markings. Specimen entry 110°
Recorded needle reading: 307.5°
